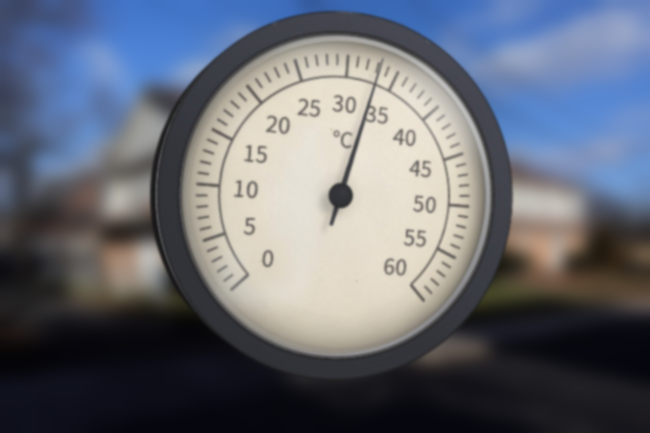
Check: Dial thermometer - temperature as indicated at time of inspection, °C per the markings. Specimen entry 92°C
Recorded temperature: 33°C
